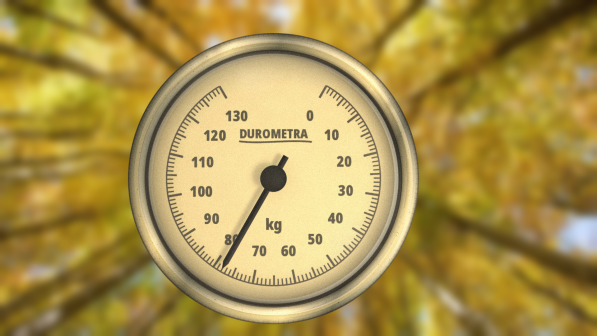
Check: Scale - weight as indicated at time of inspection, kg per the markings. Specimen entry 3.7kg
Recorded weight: 78kg
